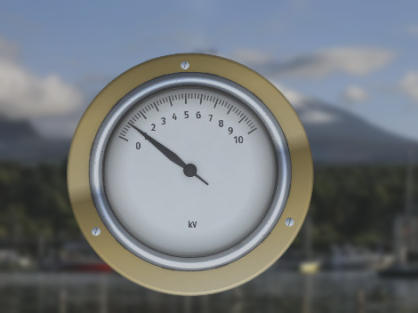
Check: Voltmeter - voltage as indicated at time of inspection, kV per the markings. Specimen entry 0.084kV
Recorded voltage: 1kV
